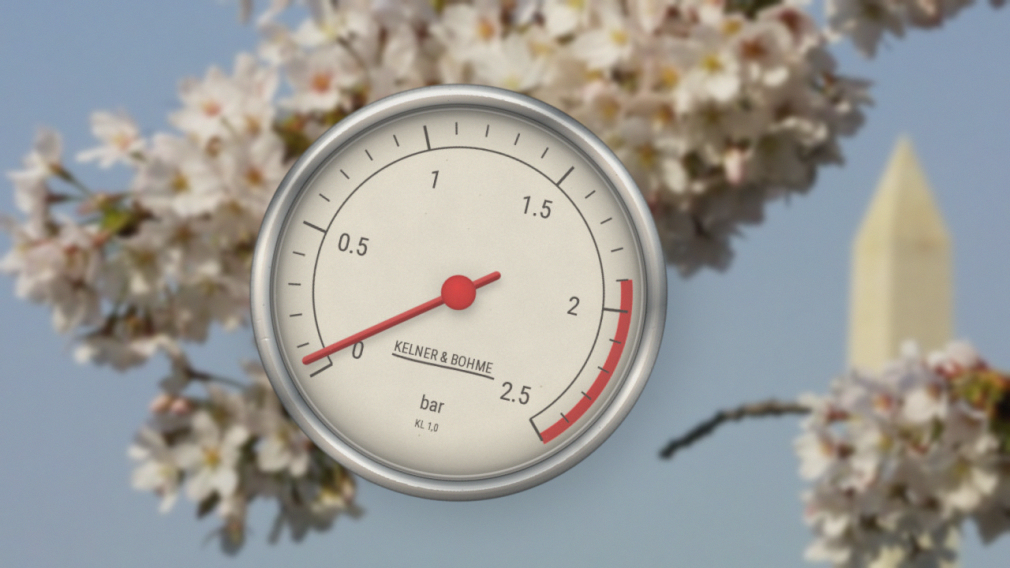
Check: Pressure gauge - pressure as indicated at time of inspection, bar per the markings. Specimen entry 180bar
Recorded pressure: 0.05bar
